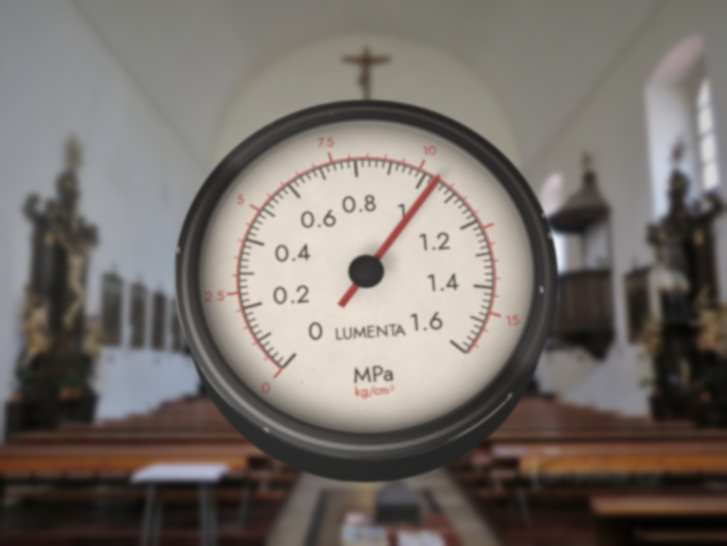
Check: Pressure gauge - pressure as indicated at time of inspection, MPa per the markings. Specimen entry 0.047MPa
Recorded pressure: 1.04MPa
